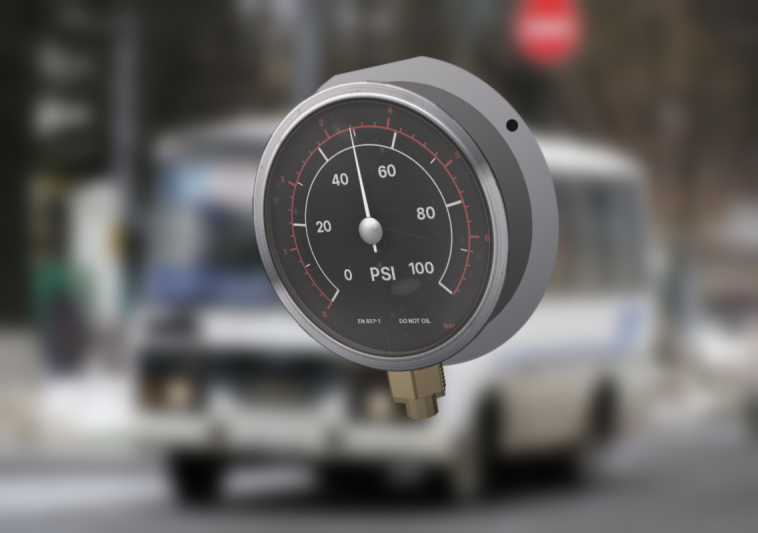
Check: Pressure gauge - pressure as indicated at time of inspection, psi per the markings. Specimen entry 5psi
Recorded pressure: 50psi
